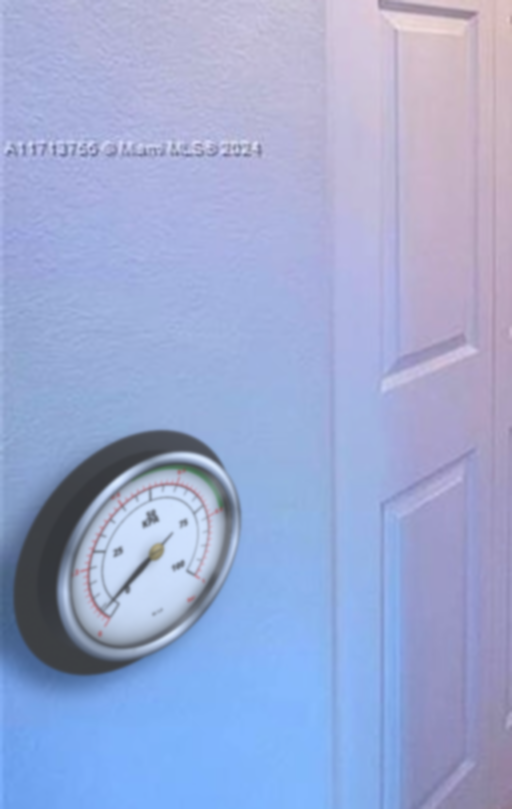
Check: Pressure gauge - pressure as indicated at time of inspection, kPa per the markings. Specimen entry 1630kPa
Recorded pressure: 5kPa
